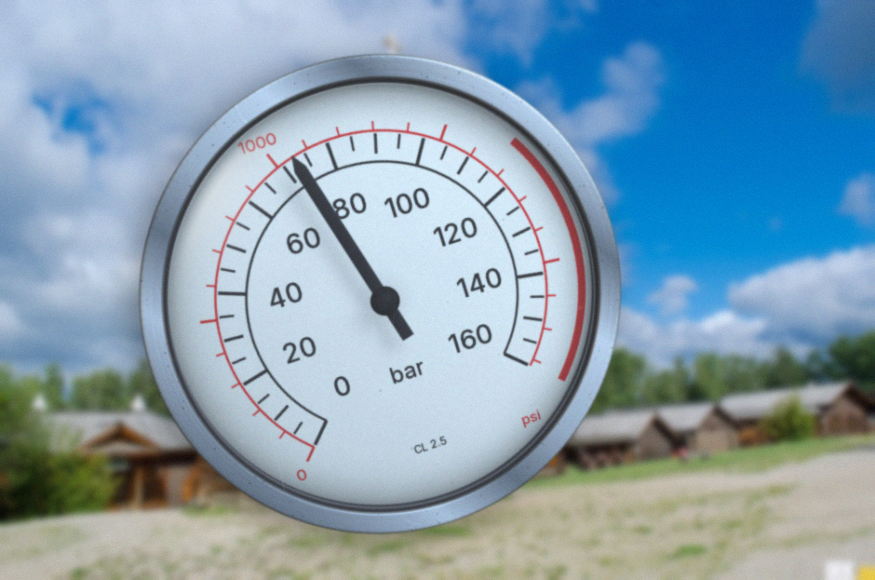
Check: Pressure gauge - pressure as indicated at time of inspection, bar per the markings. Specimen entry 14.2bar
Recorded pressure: 72.5bar
